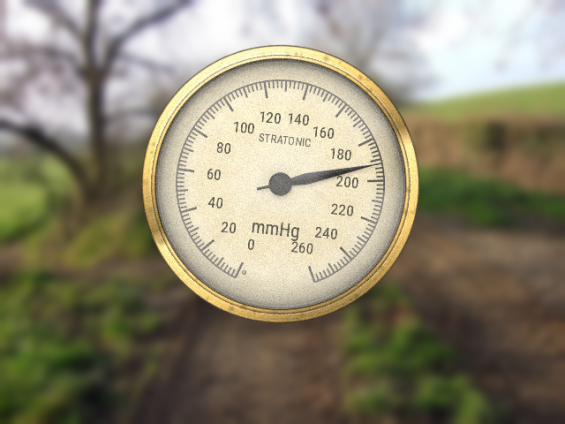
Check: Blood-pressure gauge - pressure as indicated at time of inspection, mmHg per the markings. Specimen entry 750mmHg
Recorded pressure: 192mmHg
